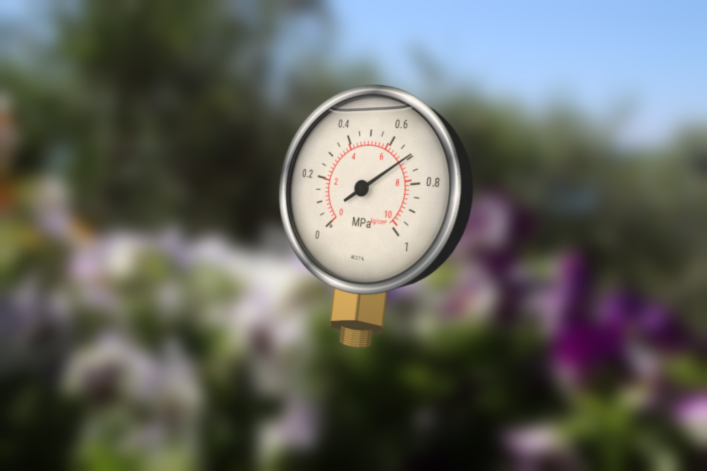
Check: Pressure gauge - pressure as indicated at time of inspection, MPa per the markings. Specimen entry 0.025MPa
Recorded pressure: 0.7MPa
